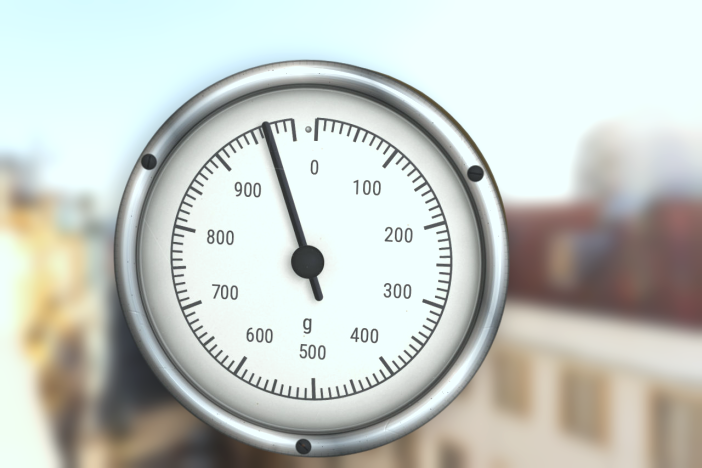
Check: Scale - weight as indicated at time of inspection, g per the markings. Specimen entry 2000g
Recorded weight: 970g
